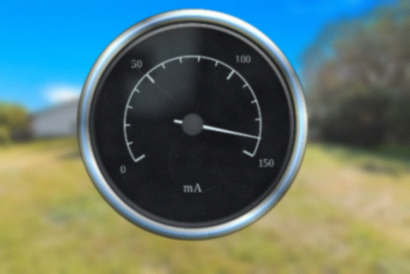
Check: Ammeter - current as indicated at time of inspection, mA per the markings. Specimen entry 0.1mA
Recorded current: 140mA
